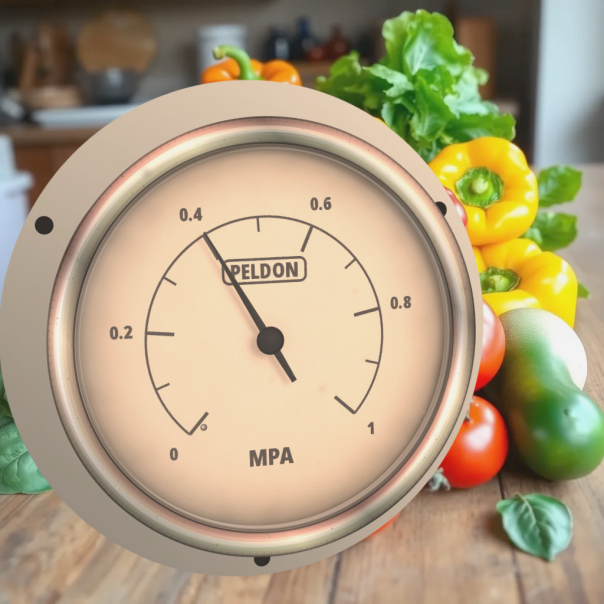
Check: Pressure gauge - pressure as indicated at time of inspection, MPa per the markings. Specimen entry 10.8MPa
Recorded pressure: 0.4MPa
